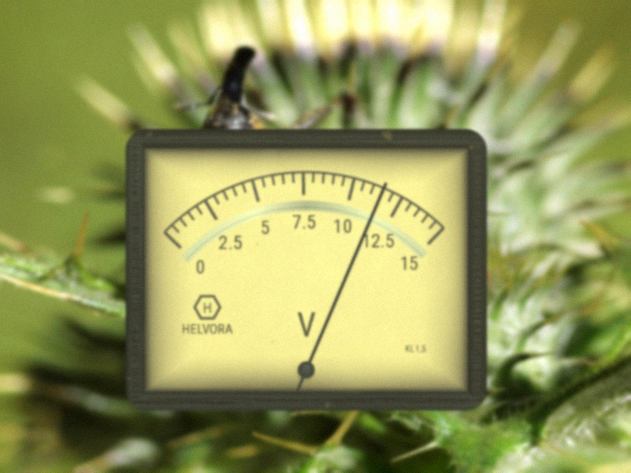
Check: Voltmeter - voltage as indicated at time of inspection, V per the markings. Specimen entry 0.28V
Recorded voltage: 11.5V
